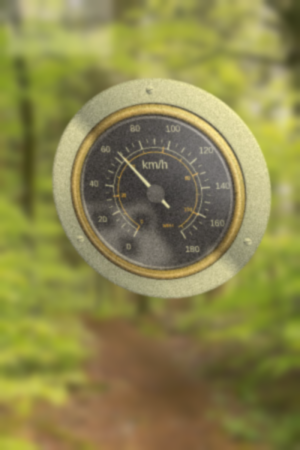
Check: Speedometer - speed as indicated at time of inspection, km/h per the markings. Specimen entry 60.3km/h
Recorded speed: 65km/h
